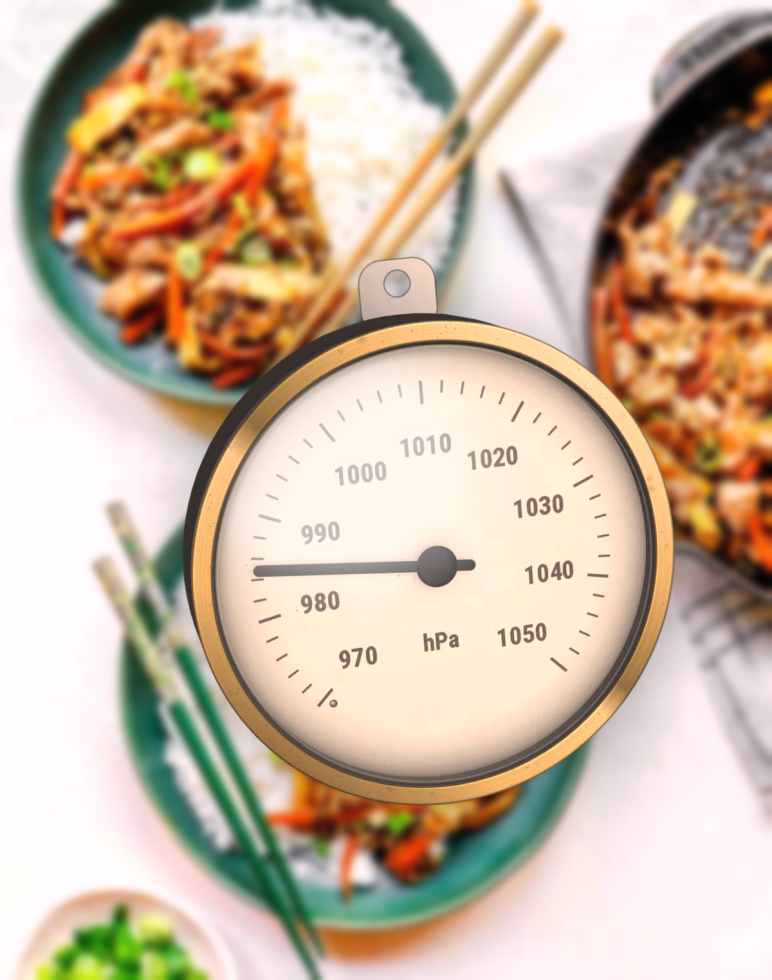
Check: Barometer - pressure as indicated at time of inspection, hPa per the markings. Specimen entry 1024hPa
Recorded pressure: 985hPa
